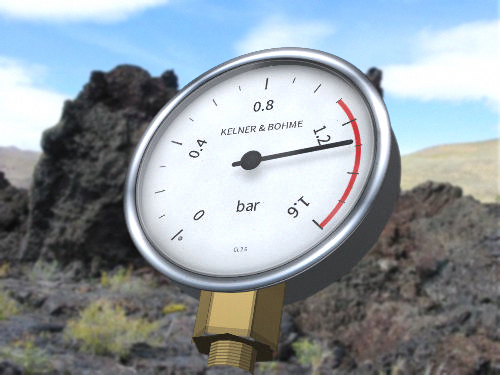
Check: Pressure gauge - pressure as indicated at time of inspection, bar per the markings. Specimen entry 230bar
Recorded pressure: 1.3bar
